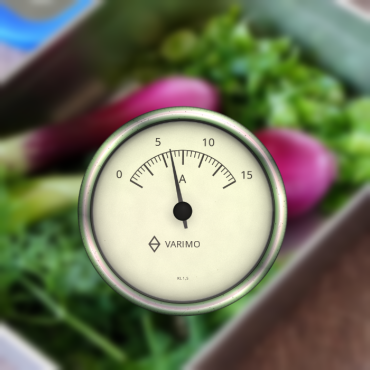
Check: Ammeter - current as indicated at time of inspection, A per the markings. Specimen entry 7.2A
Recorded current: 6A
